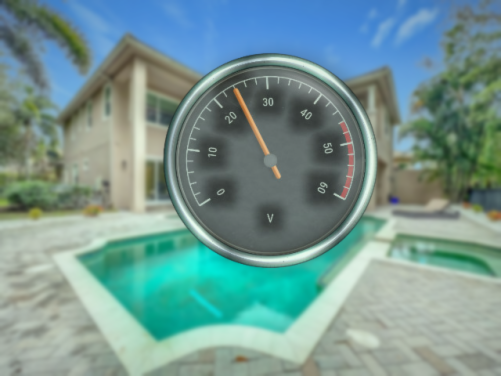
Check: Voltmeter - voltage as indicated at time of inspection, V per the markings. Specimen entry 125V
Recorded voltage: 24V
